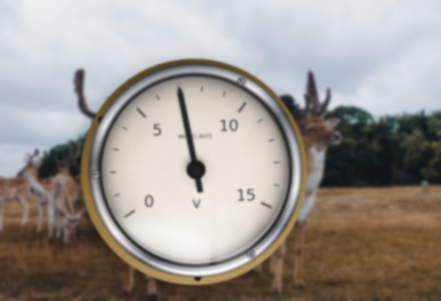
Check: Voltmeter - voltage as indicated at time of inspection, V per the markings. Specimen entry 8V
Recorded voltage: 7V
